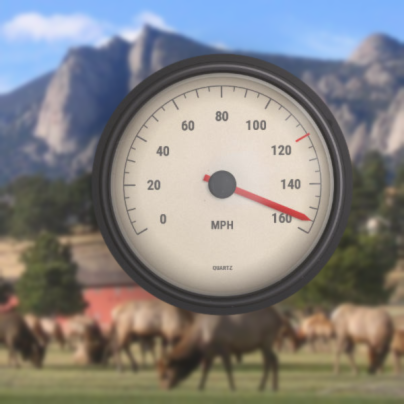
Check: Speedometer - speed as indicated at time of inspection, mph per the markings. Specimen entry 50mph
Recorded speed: 155mph
